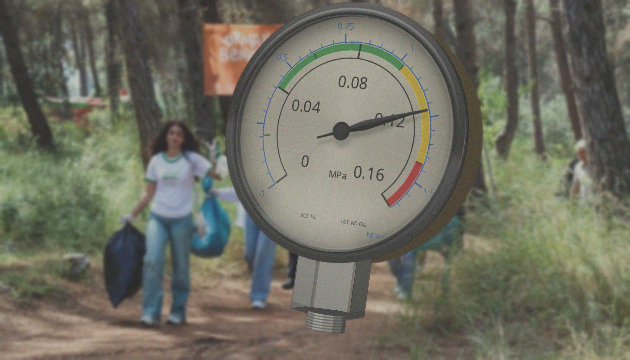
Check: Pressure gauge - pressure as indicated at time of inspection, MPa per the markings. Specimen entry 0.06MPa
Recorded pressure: 0.12MPa
